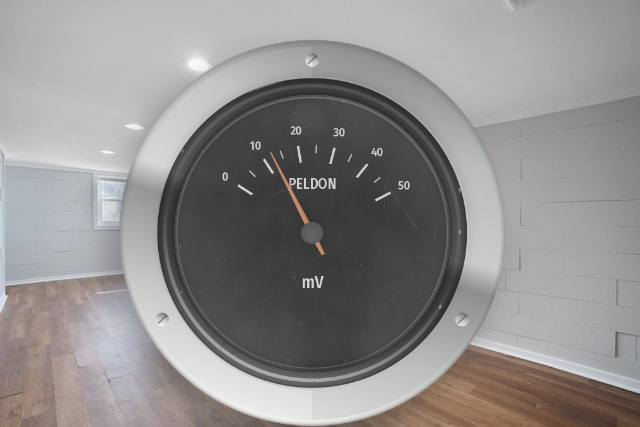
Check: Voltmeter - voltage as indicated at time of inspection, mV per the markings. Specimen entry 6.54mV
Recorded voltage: 12.5mV
